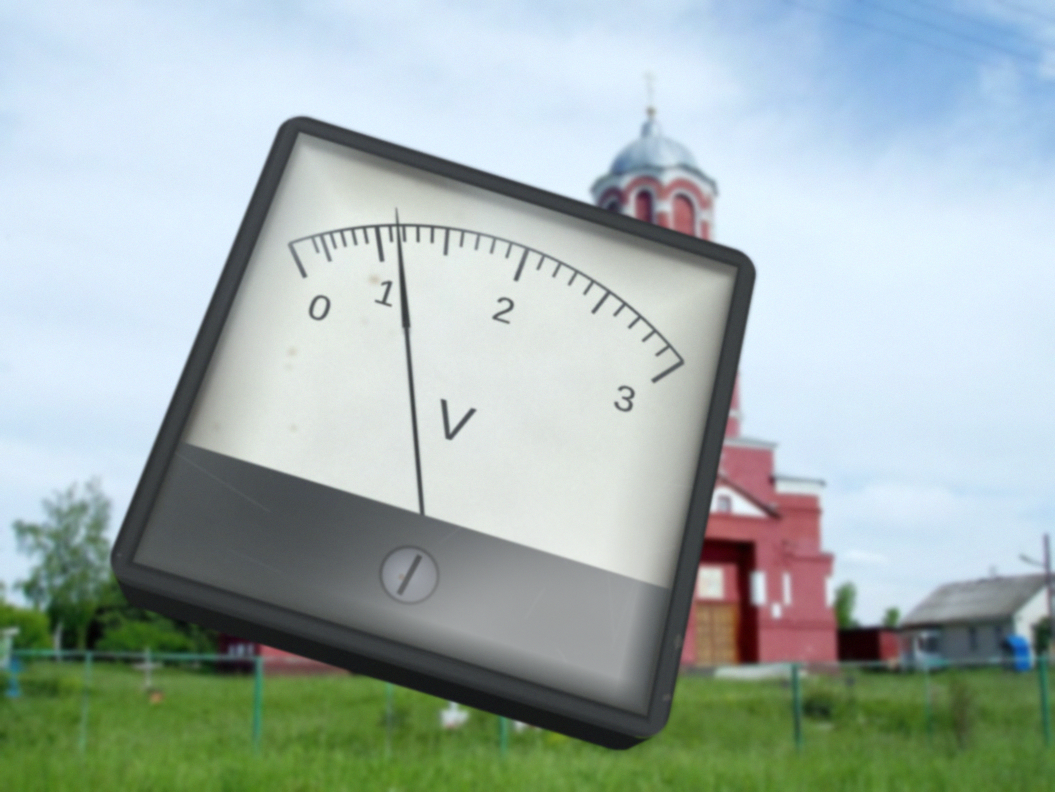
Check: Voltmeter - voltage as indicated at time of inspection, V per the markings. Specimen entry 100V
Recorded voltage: 1.15V
